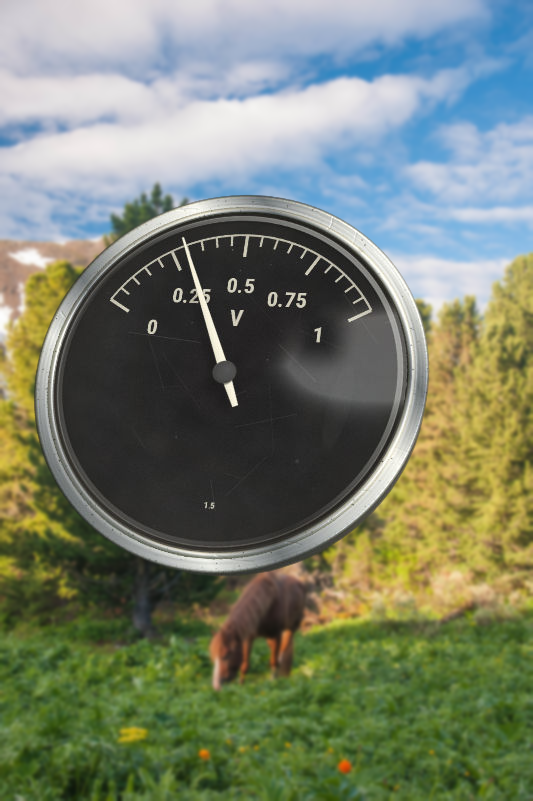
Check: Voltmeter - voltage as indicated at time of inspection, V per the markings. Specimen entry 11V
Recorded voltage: 0.3V
